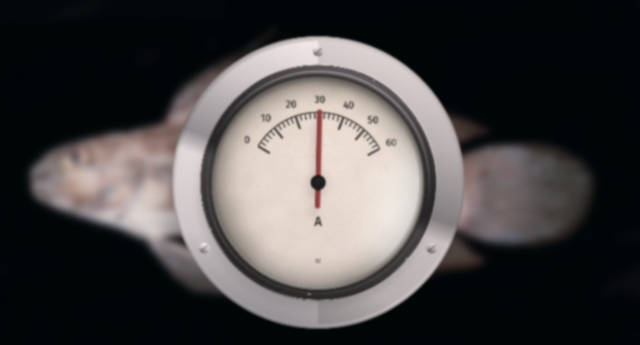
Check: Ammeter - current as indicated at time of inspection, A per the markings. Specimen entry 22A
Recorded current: 30A
